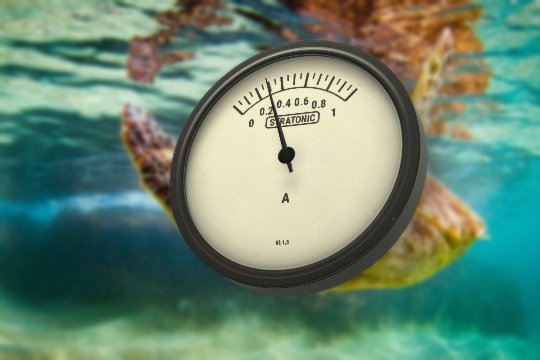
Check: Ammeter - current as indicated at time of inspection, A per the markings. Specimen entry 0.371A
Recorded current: 0.3A
